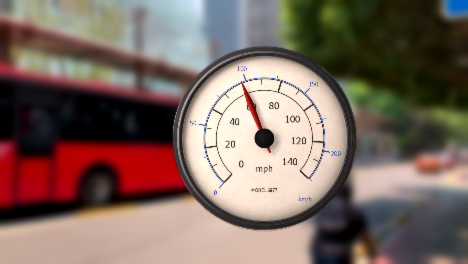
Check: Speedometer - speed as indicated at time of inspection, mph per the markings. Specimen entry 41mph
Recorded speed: 60mph
